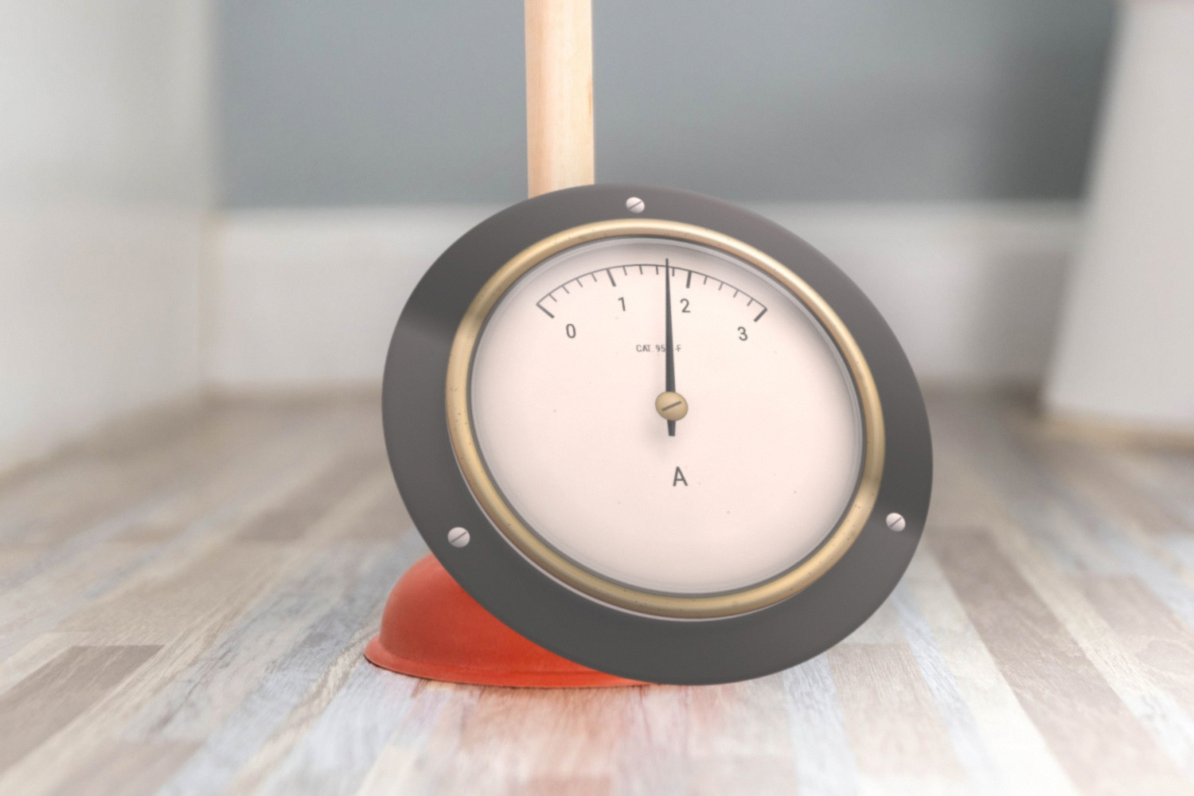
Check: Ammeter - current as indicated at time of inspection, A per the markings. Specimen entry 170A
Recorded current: 1.7A
